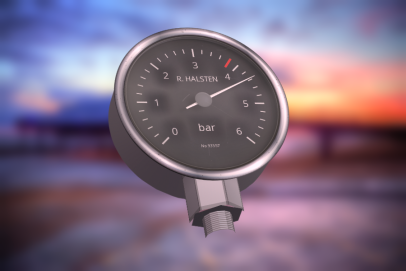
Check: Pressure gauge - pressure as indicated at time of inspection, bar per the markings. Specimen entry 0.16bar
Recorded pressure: 4.4bar
